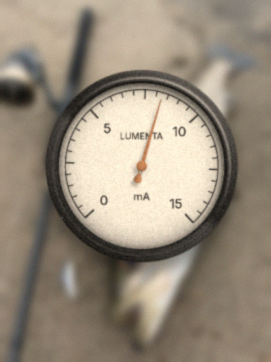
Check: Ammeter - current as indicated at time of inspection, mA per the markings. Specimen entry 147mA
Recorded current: 8.25mA
